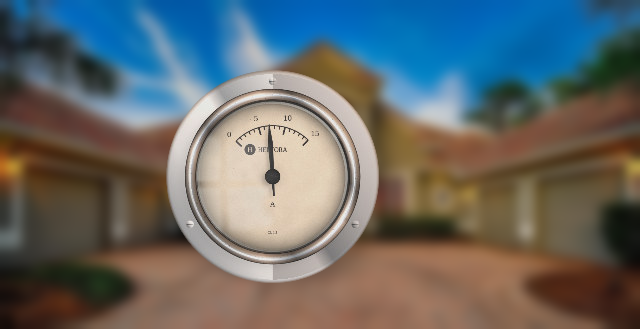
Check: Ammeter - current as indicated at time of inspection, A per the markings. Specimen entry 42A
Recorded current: 7A
